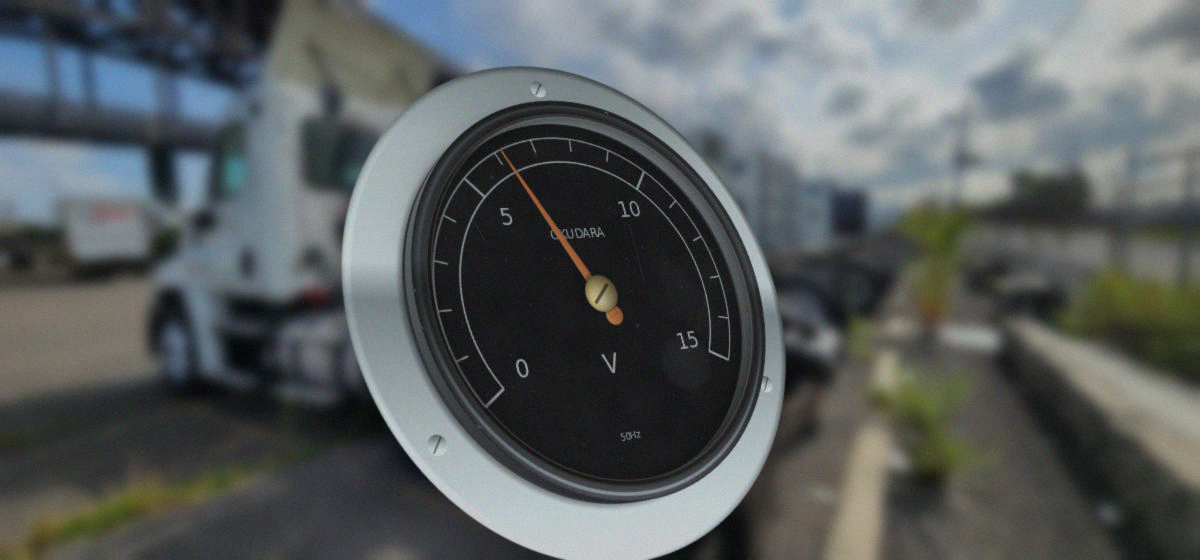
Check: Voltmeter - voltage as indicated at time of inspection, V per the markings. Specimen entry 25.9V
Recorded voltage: 6V
